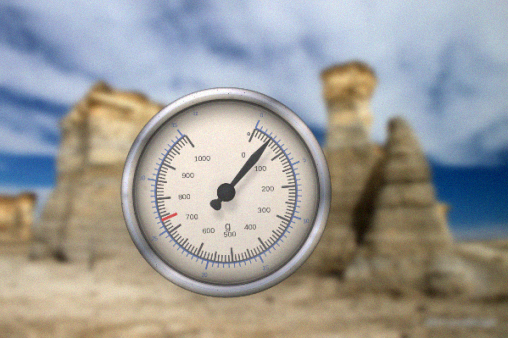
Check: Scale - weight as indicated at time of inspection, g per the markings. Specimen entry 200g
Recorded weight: 50g
